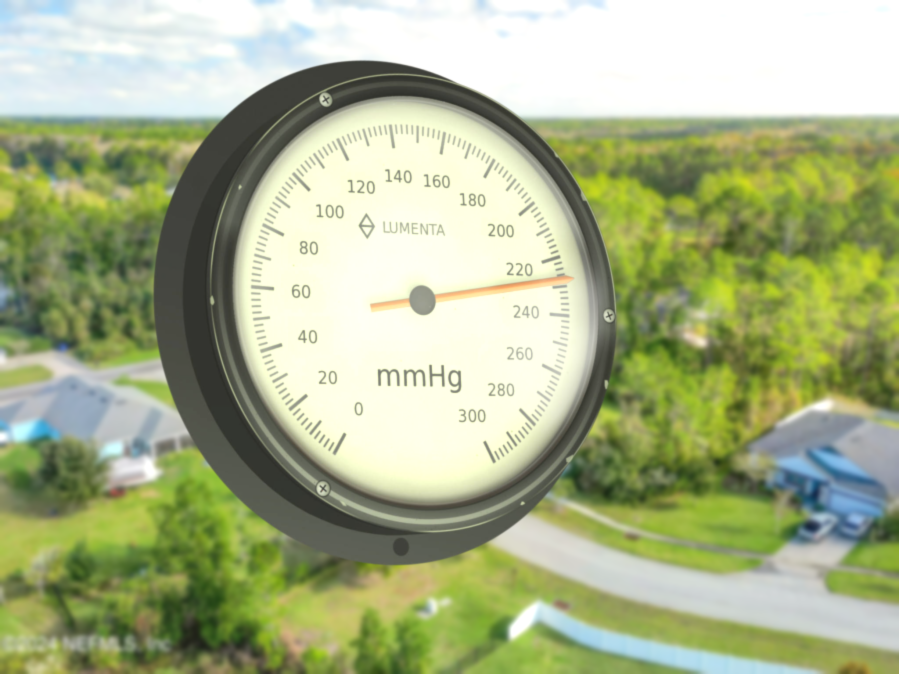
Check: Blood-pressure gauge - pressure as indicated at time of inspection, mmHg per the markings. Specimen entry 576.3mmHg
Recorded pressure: 228mmHg
